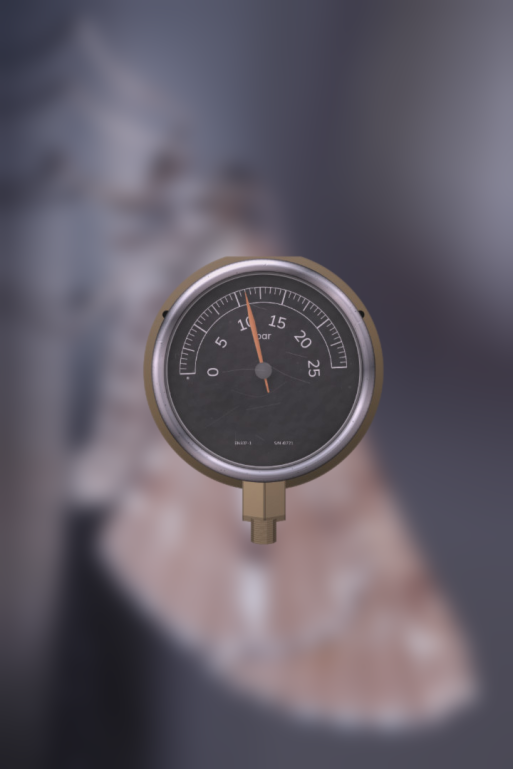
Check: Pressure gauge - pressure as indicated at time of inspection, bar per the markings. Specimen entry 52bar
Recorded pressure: 11bar
